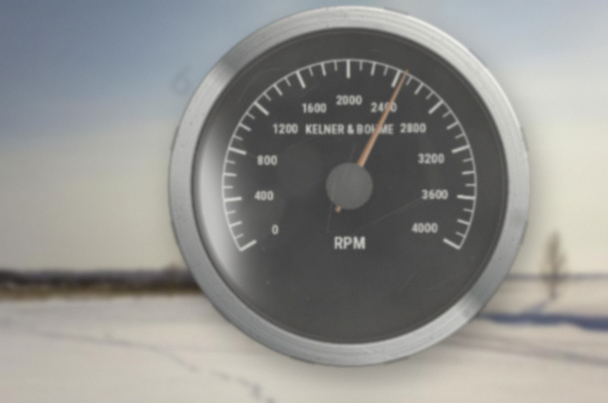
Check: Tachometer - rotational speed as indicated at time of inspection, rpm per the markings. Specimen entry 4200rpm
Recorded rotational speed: 2450rpm
